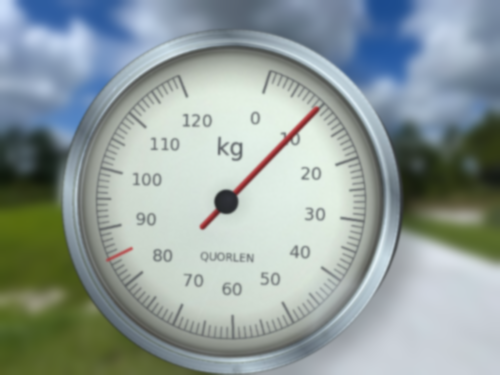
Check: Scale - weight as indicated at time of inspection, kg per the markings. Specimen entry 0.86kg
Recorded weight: 10kg
